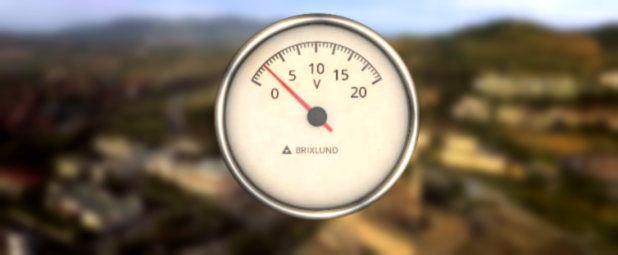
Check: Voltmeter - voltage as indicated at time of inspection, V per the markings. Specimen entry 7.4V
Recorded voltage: 2.5V
